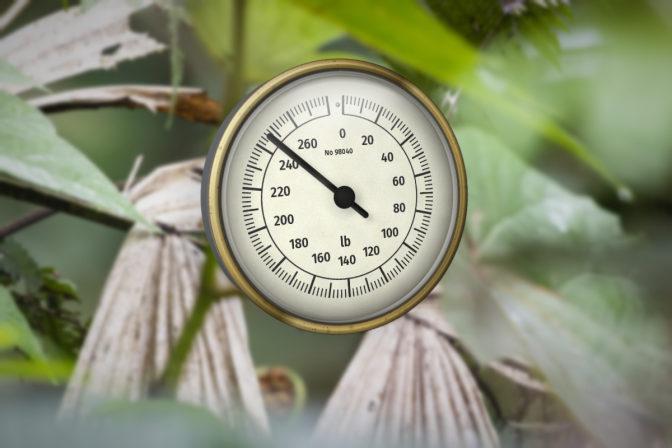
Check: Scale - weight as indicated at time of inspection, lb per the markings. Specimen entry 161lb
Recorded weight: 246lb
